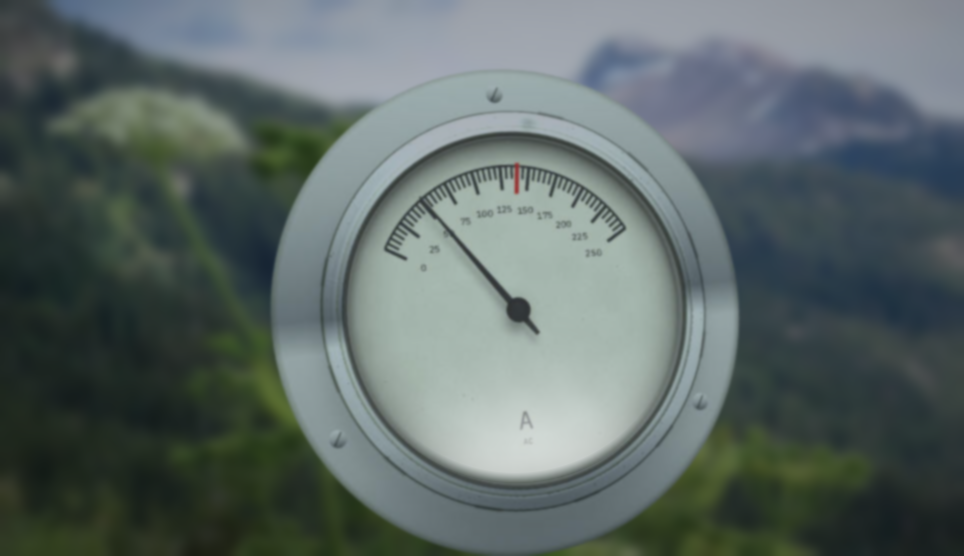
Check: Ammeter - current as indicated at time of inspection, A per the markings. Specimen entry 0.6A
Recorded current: 50A
